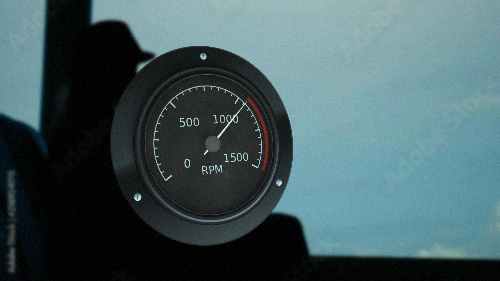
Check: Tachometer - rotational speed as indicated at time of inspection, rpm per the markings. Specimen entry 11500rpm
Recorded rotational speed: 1050rpm
